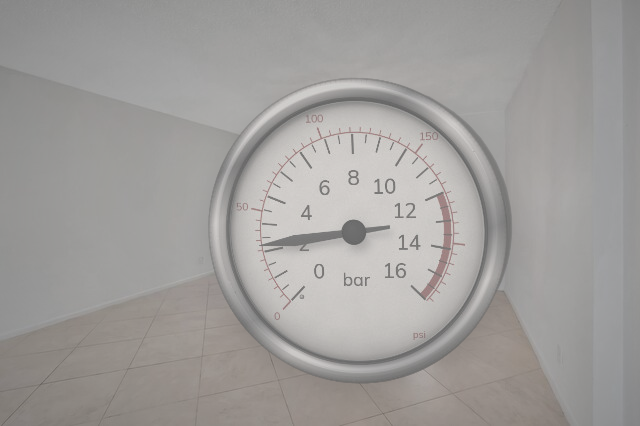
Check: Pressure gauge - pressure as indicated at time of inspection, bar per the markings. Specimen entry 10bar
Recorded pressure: 2.25bar
